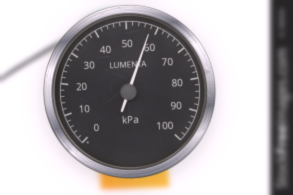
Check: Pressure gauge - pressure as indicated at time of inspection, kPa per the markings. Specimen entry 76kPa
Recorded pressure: 58kPa
